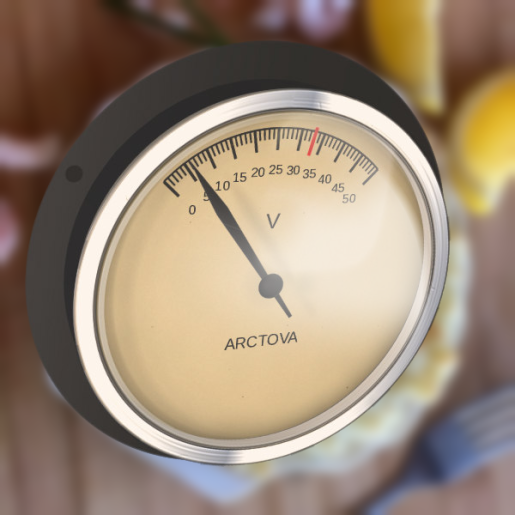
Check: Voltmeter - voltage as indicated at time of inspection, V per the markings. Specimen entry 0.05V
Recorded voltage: 6V
